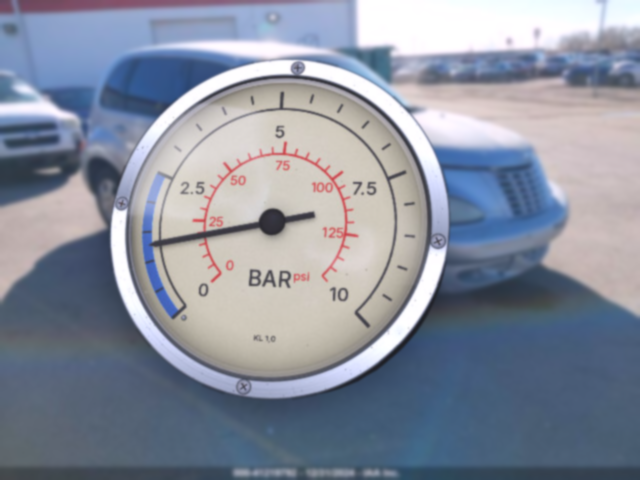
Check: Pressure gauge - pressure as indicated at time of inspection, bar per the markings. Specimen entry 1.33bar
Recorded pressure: 1.25bar
